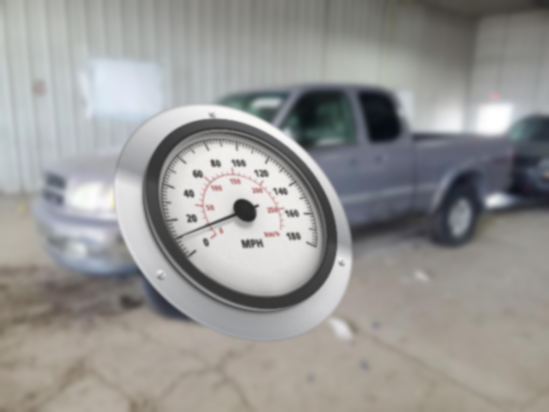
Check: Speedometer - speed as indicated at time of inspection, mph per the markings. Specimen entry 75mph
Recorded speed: 10mph
